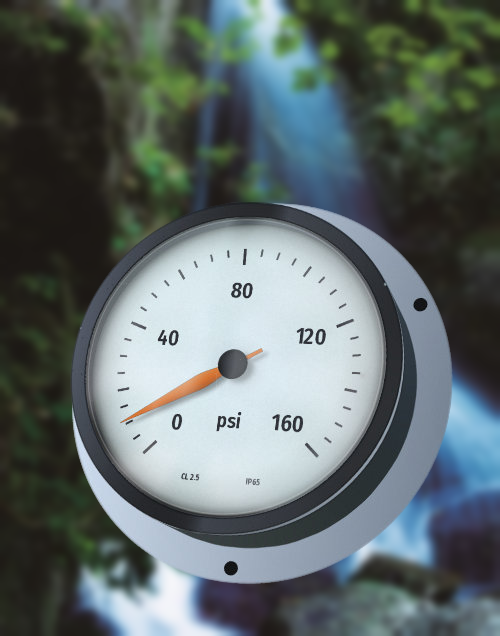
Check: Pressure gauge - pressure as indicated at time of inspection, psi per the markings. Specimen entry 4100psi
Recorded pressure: 10psi
